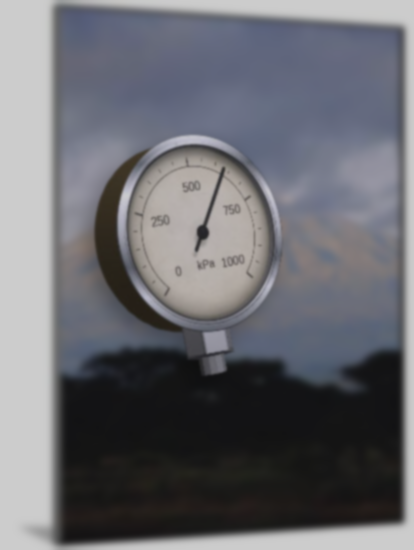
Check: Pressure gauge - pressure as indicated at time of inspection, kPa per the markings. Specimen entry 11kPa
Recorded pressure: 625kPa
